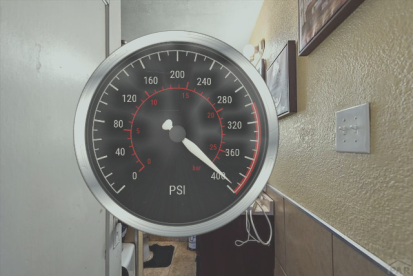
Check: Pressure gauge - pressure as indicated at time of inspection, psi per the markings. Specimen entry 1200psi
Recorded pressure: 395psi
